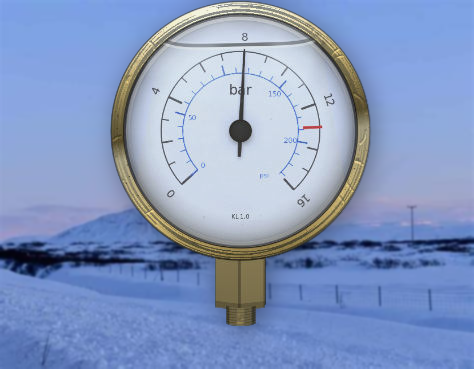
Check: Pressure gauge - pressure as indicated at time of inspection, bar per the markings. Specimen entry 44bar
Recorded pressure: 8bar
